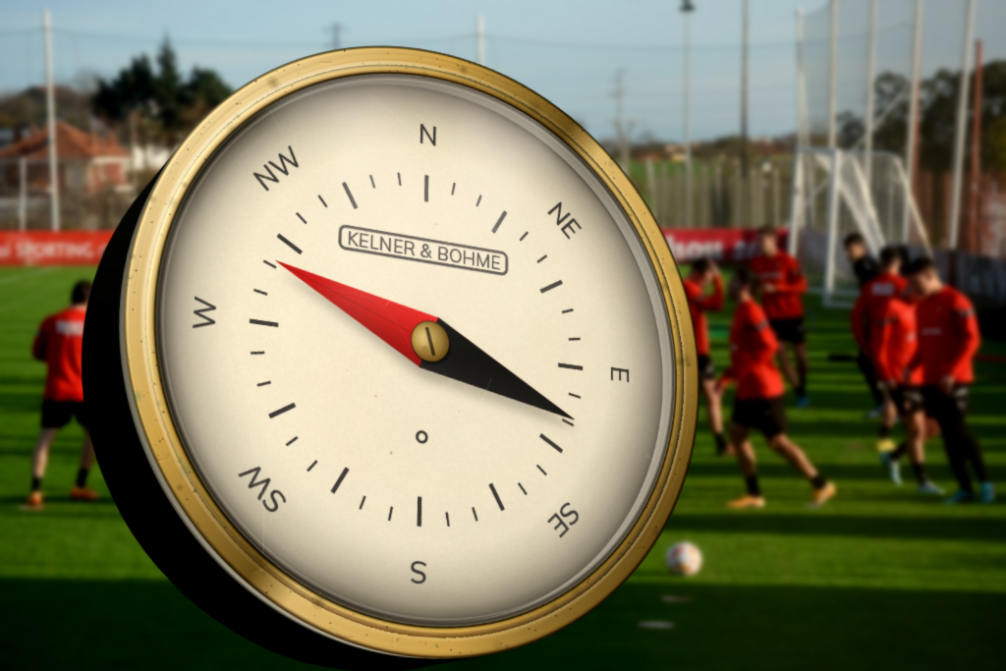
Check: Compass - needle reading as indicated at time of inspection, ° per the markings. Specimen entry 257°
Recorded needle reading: 290°
